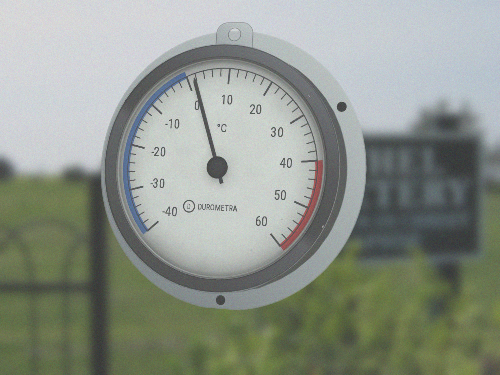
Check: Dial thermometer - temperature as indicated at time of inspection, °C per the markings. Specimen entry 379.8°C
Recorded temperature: 2°C
